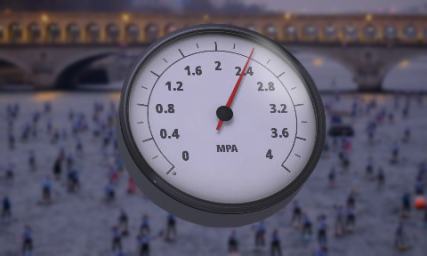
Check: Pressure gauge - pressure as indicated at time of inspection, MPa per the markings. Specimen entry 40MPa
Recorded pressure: 2.4MPa
